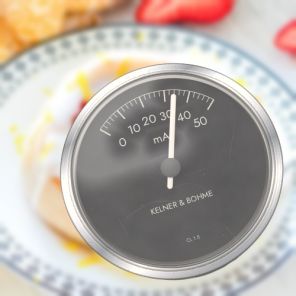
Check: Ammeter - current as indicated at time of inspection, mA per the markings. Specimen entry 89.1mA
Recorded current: 34mA
